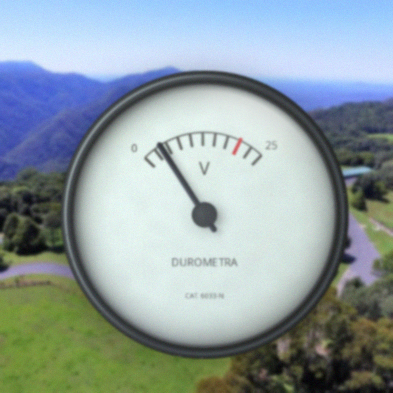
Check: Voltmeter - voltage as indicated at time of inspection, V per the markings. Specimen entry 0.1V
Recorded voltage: 3.75V
